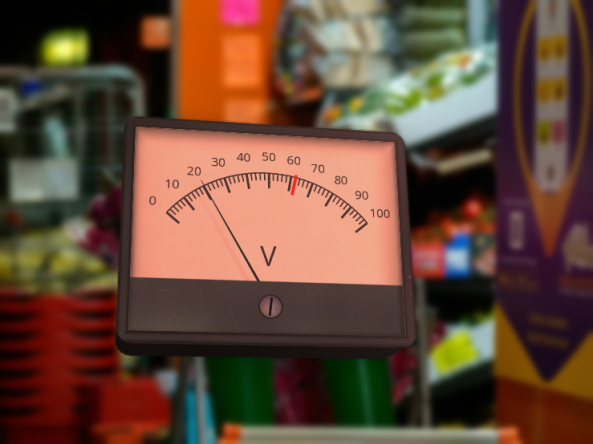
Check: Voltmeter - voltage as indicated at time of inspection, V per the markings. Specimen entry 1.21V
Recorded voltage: 20V
